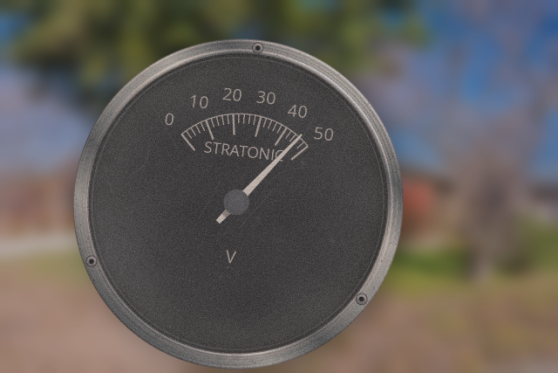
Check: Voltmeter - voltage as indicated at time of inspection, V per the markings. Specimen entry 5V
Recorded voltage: 46V
